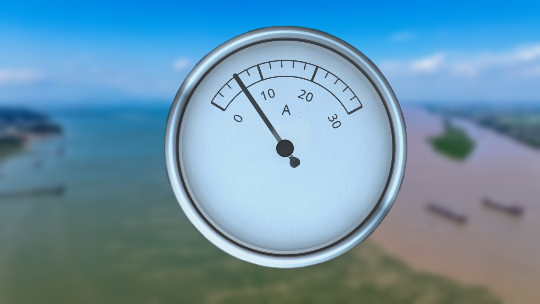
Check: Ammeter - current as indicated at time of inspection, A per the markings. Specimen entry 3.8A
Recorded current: 6A
